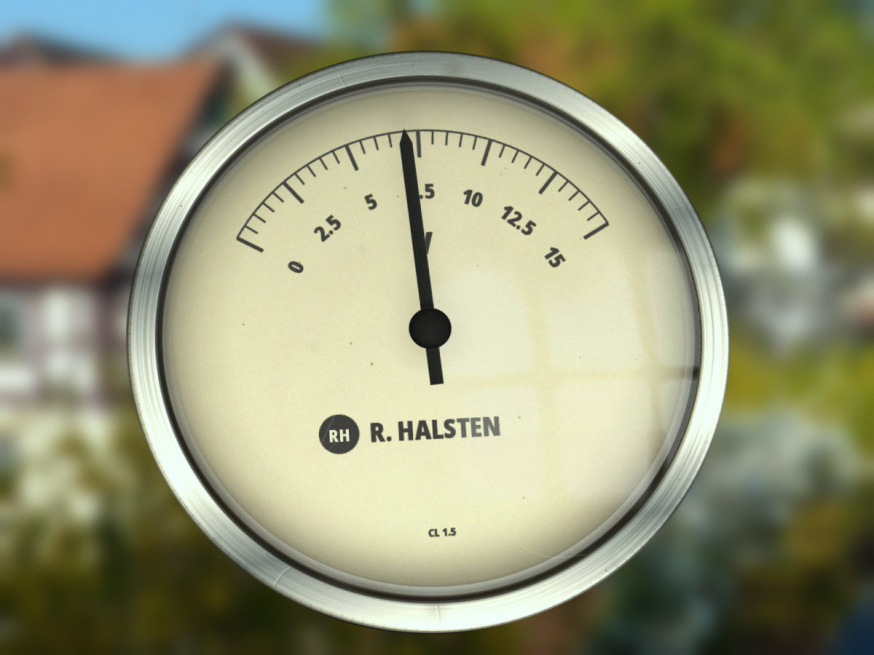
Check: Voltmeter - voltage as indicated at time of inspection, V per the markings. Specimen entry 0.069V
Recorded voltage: 7V
